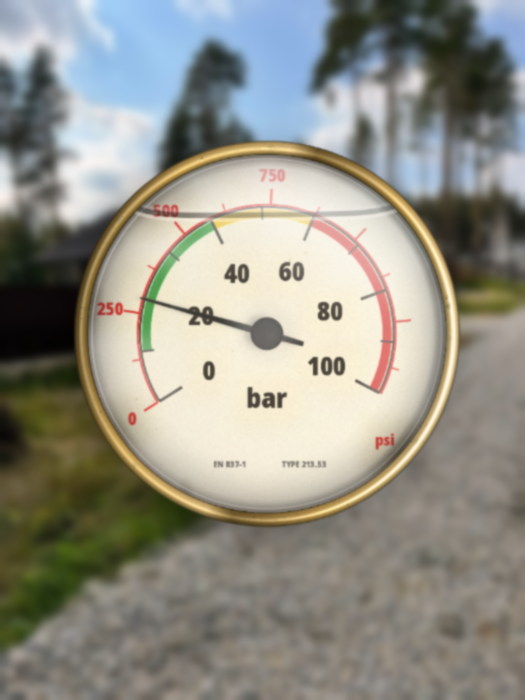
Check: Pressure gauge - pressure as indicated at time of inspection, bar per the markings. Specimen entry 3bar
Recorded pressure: 20bar
